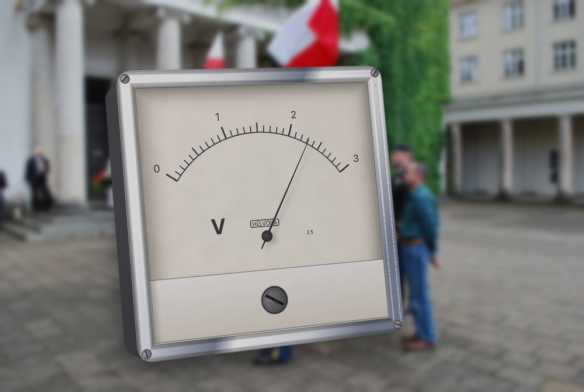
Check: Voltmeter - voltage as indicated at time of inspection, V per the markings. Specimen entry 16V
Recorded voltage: 2.3V
